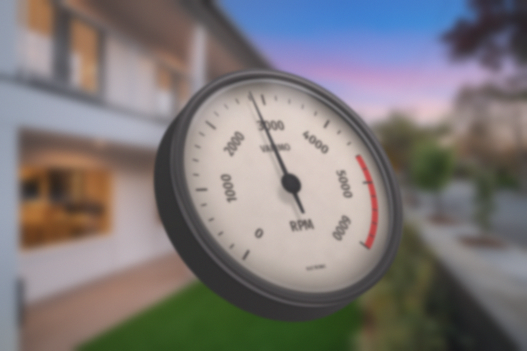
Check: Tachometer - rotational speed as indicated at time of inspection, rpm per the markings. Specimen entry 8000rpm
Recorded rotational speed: 2800rpm
